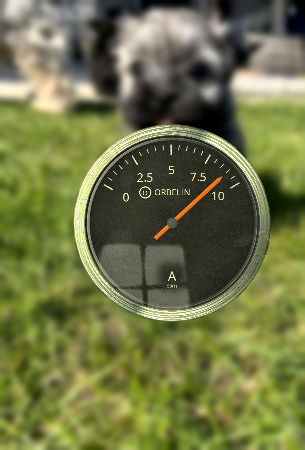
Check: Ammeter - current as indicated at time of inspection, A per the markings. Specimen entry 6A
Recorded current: 9A
